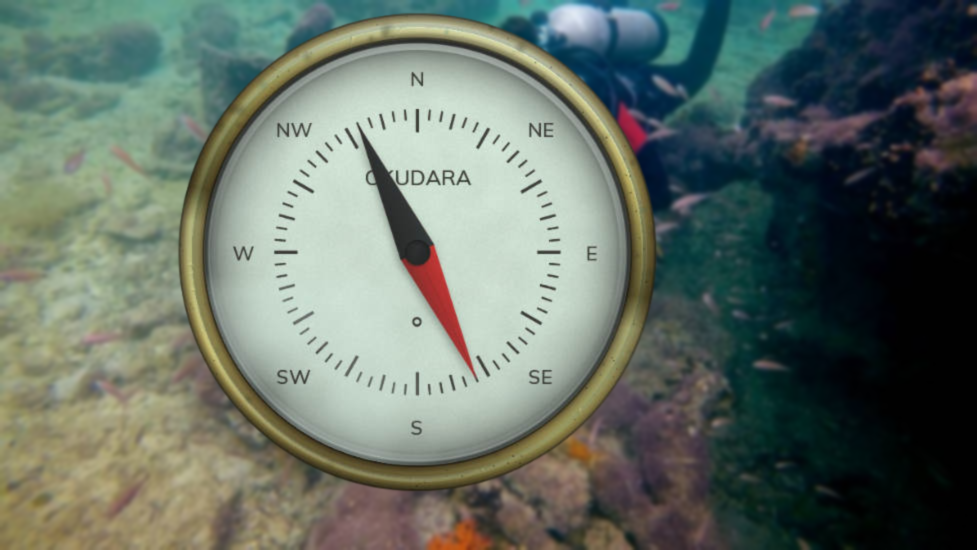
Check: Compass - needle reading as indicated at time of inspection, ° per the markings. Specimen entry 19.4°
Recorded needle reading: 155°
